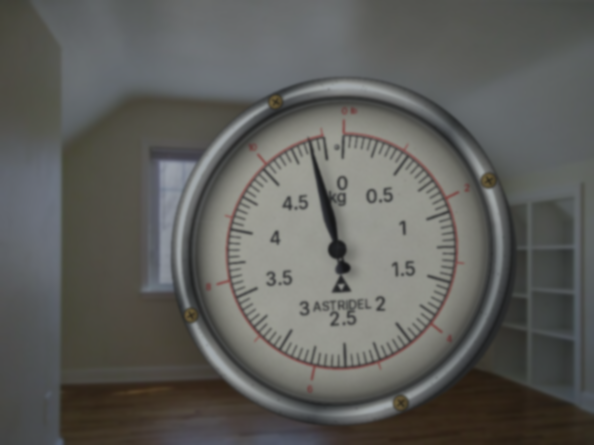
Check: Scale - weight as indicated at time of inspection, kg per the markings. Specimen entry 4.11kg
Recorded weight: 4.9kg
